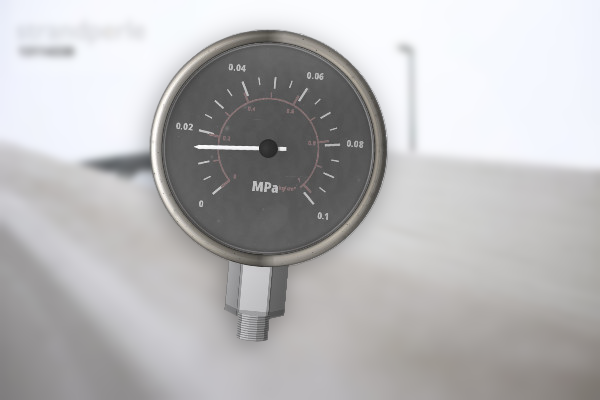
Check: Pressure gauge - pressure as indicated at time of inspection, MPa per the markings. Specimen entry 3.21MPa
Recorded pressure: 0.015MPa
